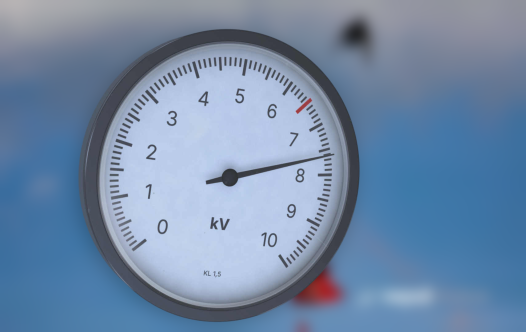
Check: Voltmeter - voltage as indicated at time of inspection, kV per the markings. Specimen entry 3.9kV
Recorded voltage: 7.6kV
